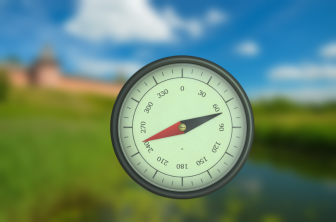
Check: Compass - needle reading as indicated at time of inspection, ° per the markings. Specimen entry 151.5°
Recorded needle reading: 250°
